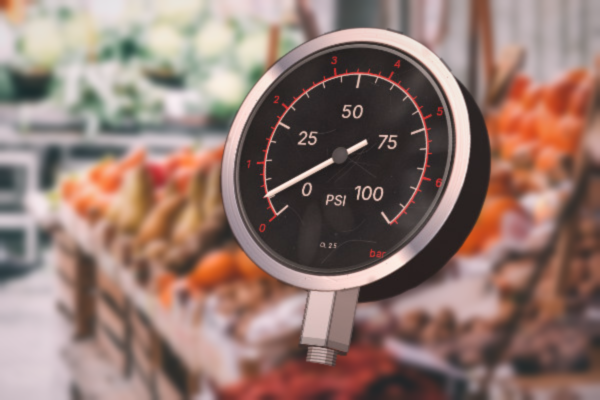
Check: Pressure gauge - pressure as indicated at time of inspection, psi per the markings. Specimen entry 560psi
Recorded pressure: 5psi
